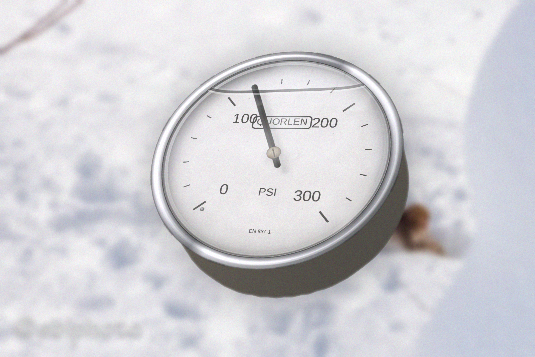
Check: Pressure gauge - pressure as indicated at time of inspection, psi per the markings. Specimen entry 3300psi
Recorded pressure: 120psi
